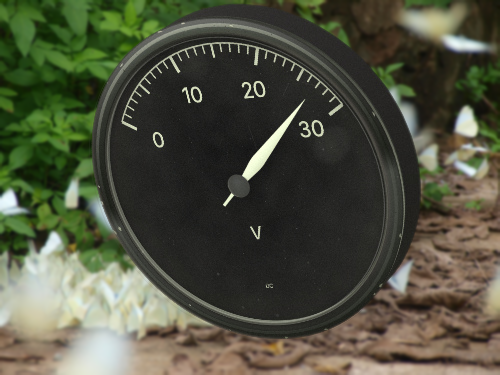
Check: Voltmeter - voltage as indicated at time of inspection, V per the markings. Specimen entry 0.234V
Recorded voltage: 27V
